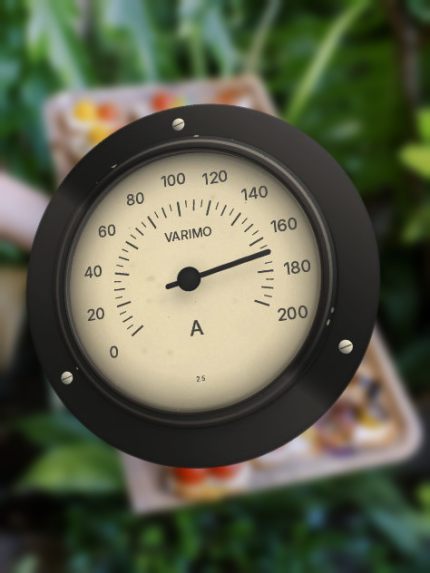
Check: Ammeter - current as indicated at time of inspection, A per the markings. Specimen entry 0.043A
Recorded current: 170A
